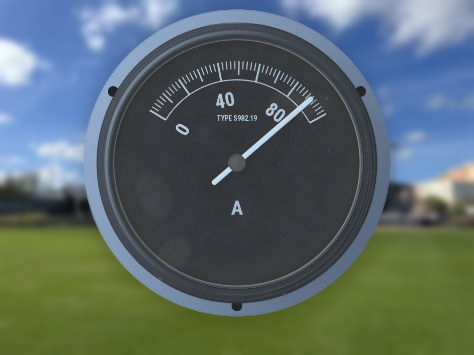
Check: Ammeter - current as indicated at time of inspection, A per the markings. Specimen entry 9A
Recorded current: 90A
